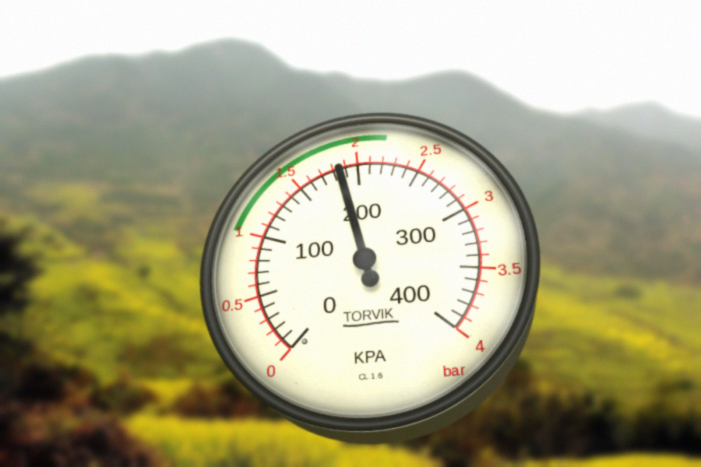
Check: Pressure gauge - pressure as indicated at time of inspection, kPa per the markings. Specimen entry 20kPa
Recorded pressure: 185kPa
